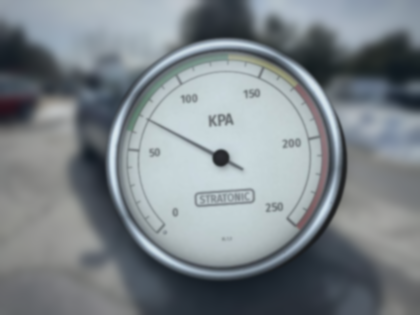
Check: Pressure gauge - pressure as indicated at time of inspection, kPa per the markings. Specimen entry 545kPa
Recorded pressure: 70kPa
